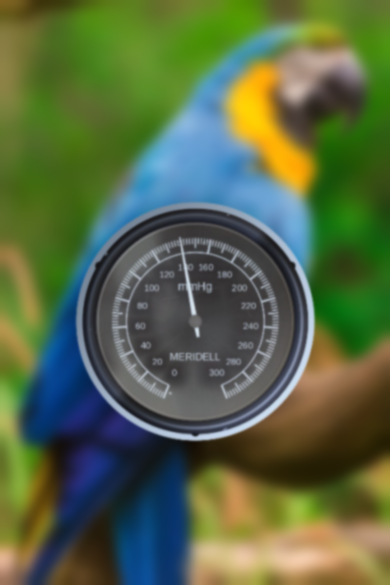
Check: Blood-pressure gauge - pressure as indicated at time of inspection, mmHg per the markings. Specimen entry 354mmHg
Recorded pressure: 140mmHg
